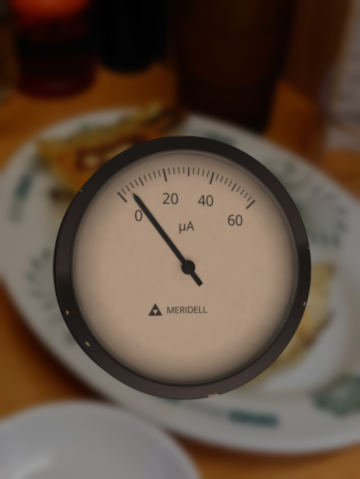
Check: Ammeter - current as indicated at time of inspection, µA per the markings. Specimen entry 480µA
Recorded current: 4µA
